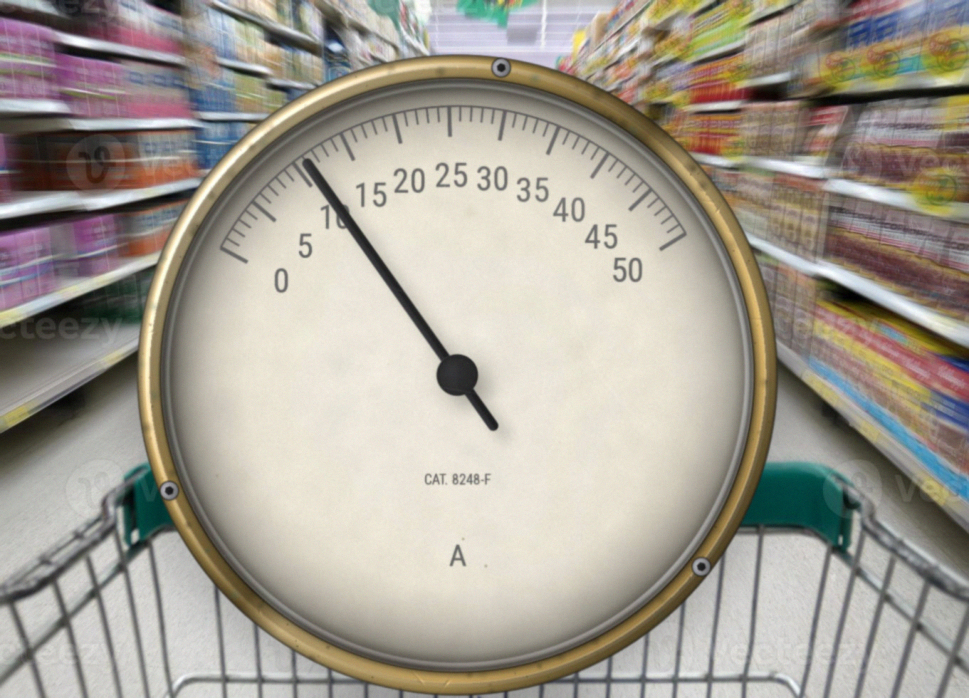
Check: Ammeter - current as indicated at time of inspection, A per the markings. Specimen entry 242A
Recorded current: 11A
